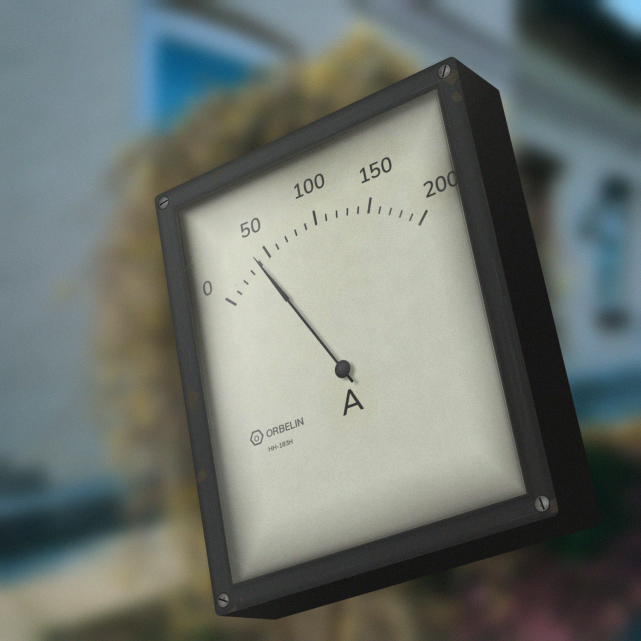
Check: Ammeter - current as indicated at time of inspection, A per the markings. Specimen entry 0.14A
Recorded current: 40A
